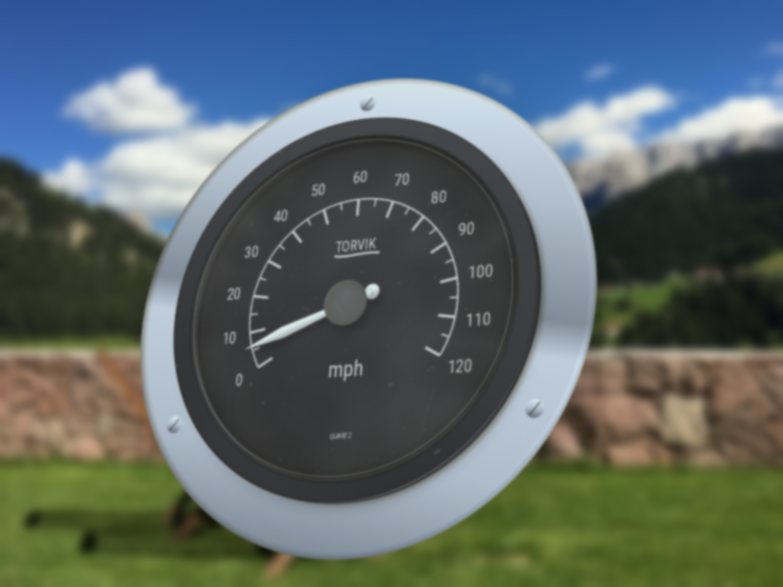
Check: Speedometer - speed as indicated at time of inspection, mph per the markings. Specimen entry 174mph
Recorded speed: 5mph
